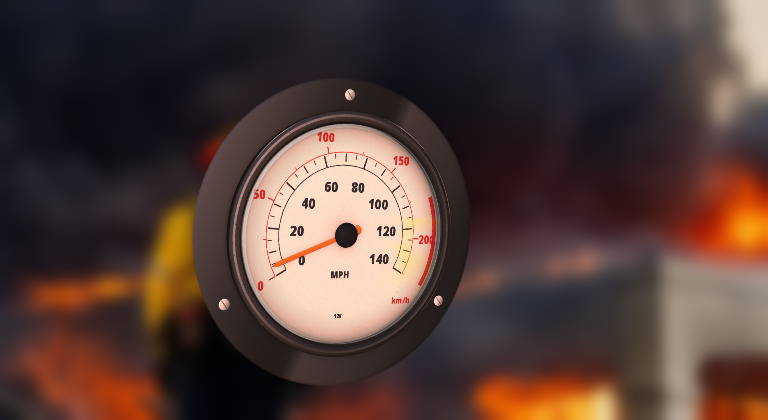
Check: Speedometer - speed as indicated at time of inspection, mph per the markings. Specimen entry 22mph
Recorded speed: 5mph
